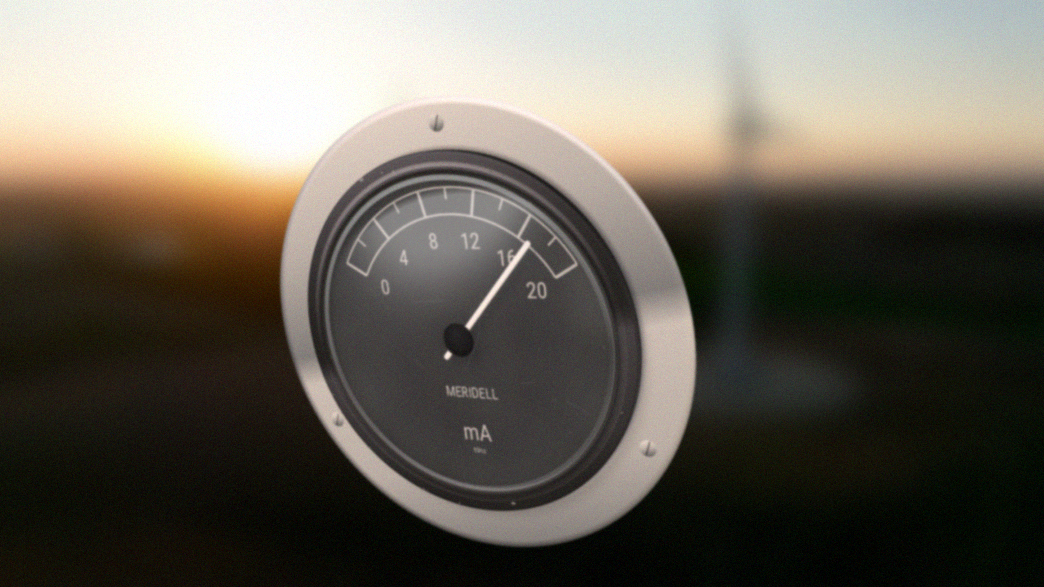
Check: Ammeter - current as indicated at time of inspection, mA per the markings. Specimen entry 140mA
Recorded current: 17mA
